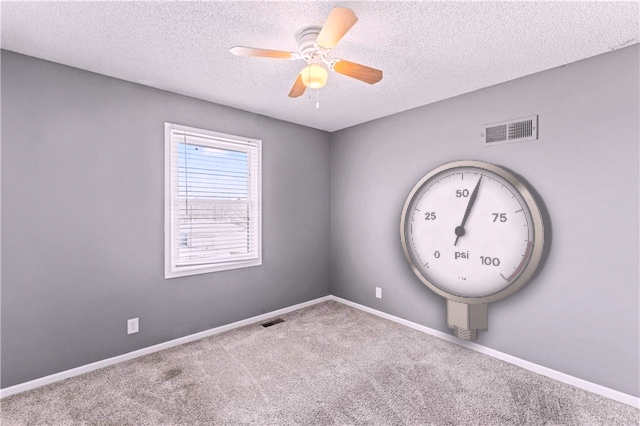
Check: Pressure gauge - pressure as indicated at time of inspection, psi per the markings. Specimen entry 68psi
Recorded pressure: 57.5psi
